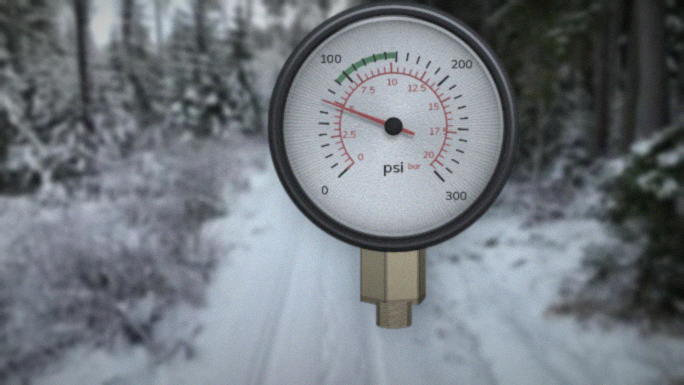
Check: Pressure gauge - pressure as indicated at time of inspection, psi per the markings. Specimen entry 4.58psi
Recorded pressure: 70psi
